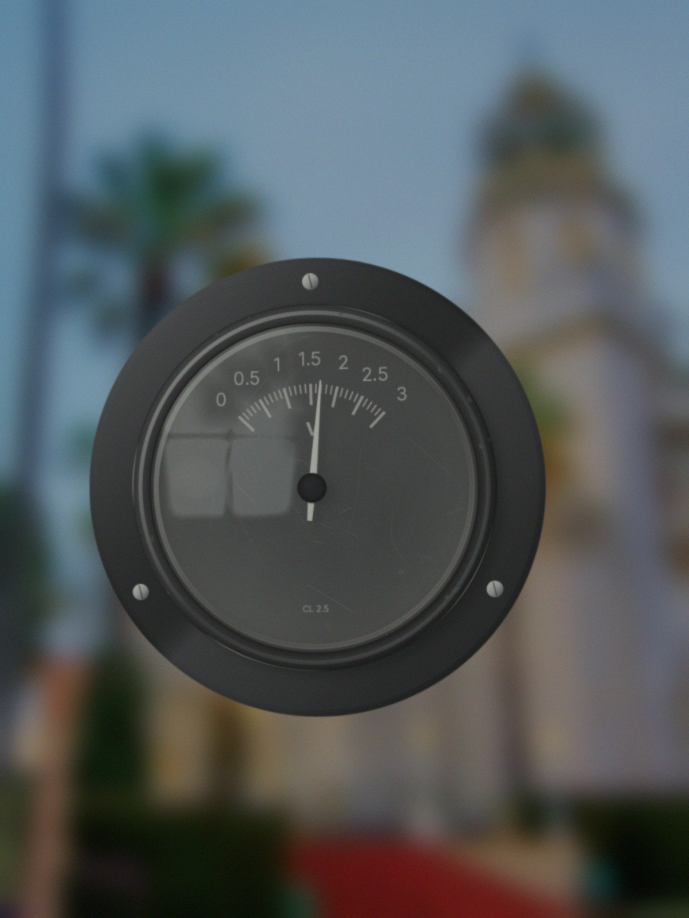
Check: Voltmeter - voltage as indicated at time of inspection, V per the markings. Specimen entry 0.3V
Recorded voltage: 1.7V
